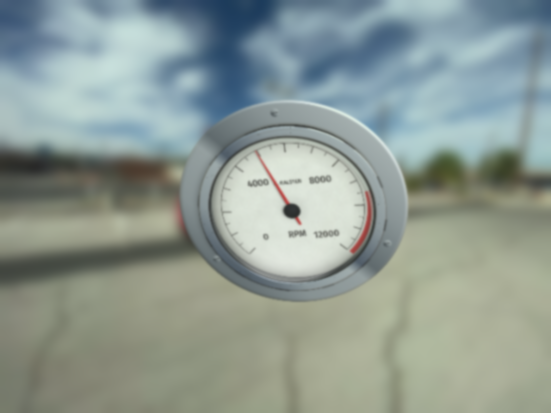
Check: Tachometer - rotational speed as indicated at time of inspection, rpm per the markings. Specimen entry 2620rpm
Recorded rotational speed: 5000rpm
